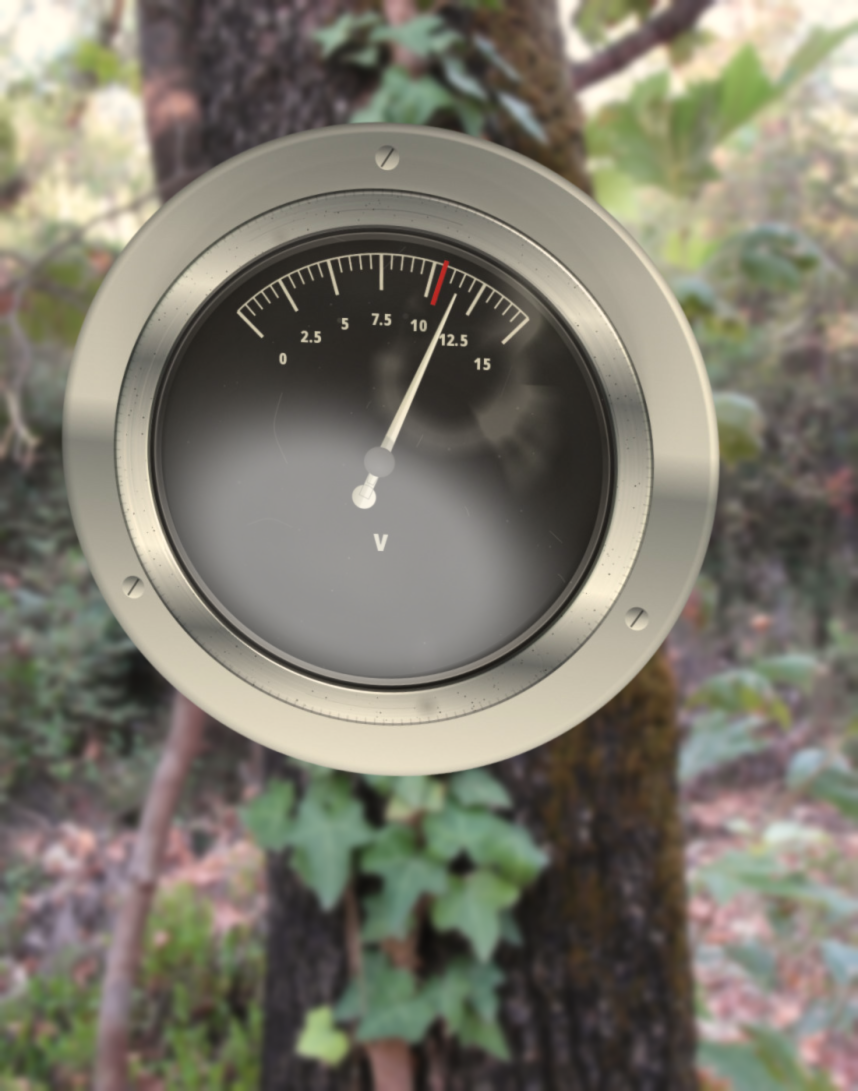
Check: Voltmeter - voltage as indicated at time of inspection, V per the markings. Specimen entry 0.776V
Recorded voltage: 11.5V
